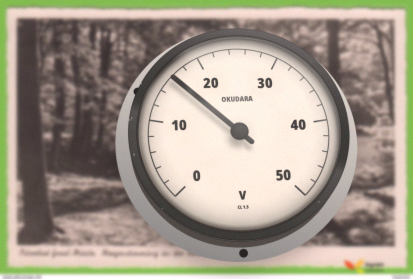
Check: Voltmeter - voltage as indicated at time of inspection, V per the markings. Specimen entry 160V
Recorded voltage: 16V
